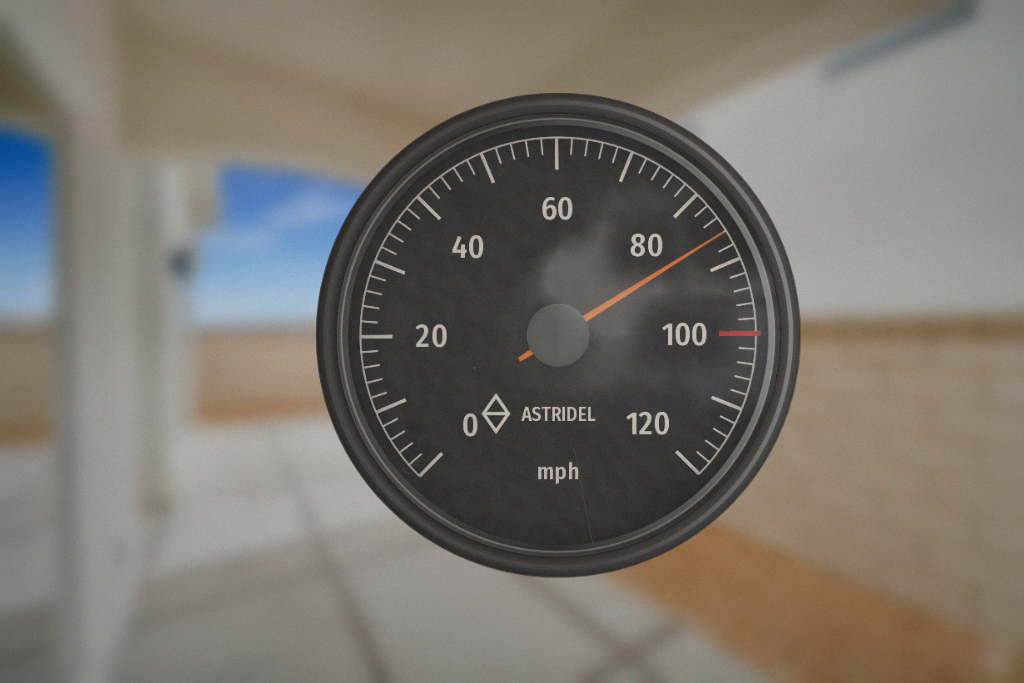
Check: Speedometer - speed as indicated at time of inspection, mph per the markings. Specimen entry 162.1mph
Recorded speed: 86mph
